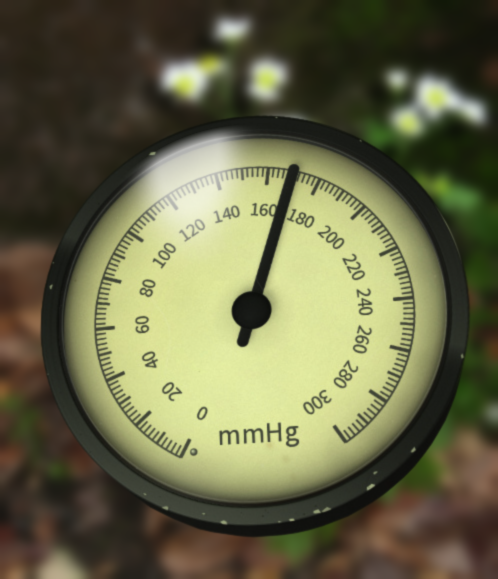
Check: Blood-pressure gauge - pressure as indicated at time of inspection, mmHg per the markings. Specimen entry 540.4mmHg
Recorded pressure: 170mmHg
